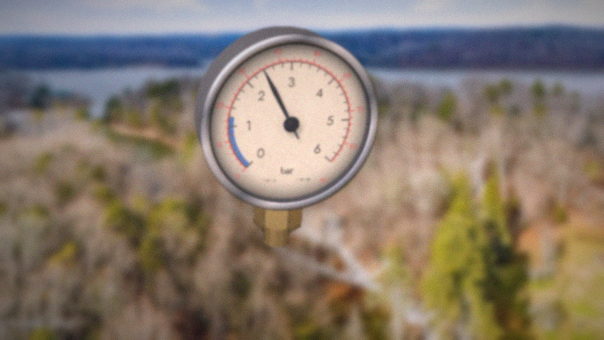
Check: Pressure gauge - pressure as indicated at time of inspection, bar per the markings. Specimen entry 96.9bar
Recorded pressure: 2.4bar
